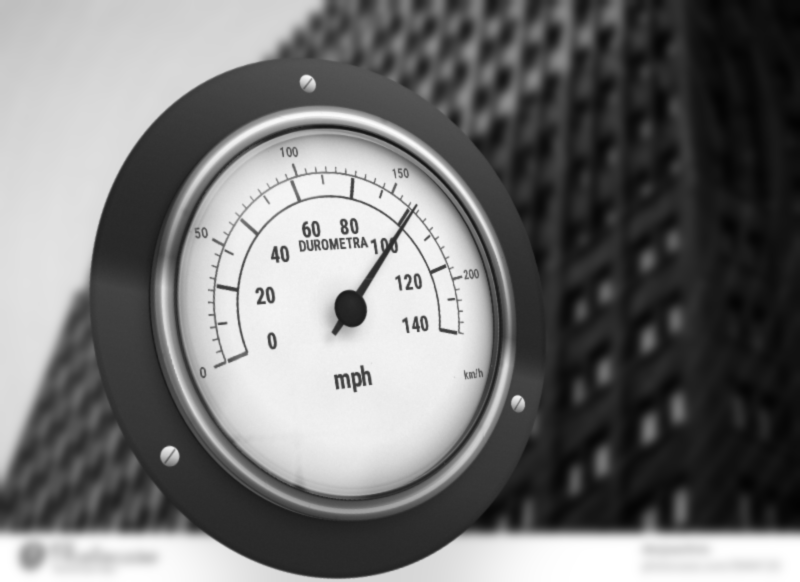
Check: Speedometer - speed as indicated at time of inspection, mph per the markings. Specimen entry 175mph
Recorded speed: 100mph
